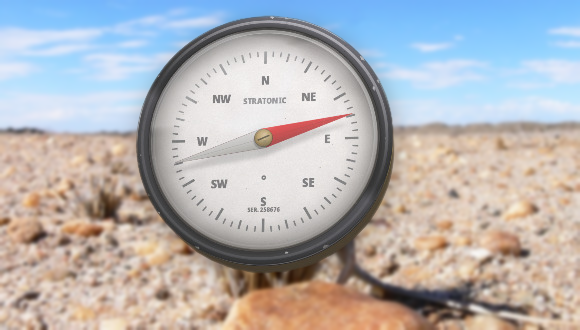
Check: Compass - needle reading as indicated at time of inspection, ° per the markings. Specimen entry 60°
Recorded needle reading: 75°
